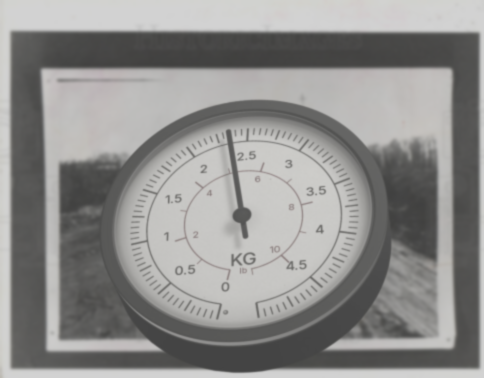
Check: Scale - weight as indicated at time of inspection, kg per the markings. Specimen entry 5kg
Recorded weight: 2.35kg
